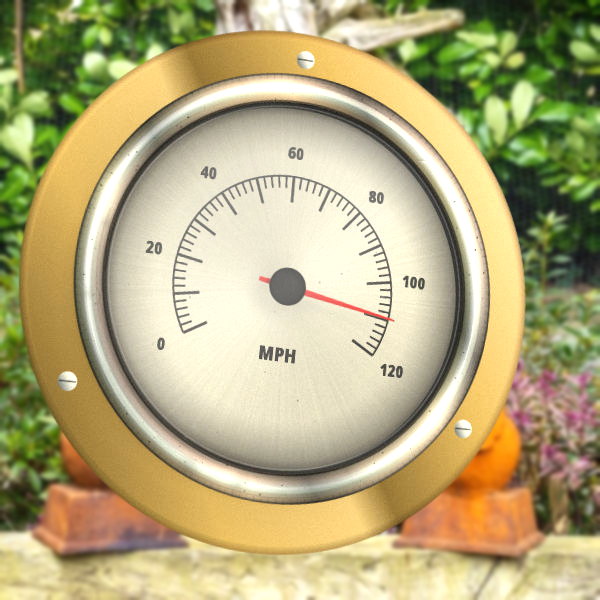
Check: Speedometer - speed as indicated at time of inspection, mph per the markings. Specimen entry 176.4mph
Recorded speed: 110mph
